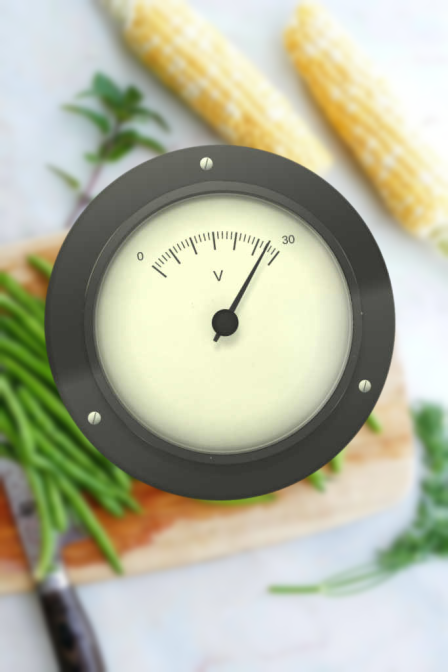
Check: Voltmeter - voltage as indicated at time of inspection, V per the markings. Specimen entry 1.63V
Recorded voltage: 27V
